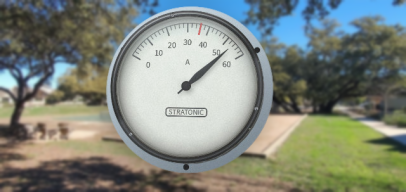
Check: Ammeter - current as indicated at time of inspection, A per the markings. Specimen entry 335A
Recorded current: 54A
